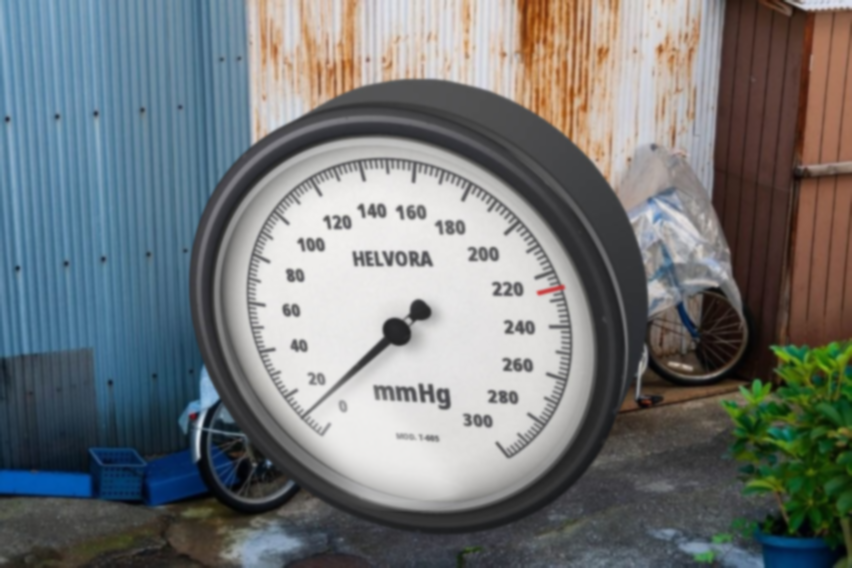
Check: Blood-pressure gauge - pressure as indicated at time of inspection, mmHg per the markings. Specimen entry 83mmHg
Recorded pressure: 10mmHg
